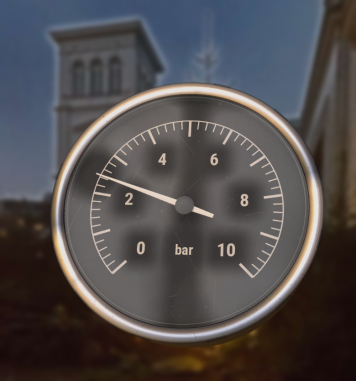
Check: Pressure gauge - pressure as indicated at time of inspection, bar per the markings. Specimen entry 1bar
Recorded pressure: 2.4bar
